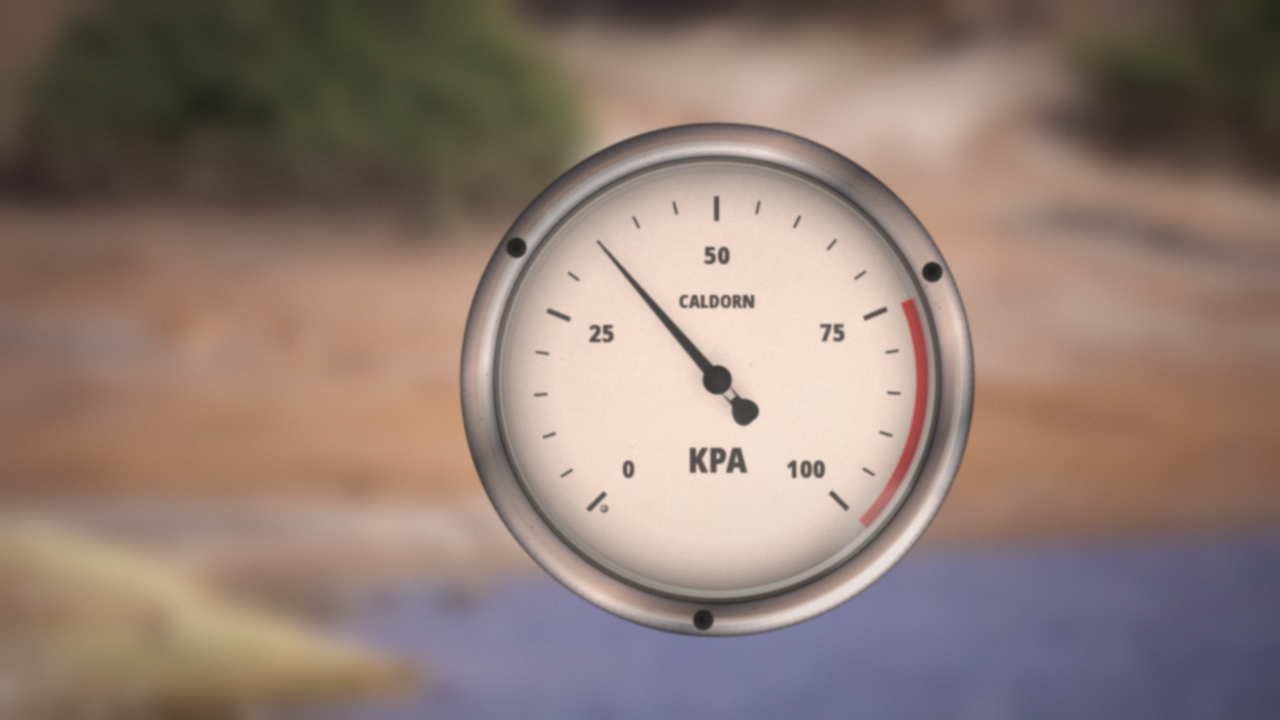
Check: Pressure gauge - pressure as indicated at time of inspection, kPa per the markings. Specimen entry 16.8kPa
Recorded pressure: 35kPa
